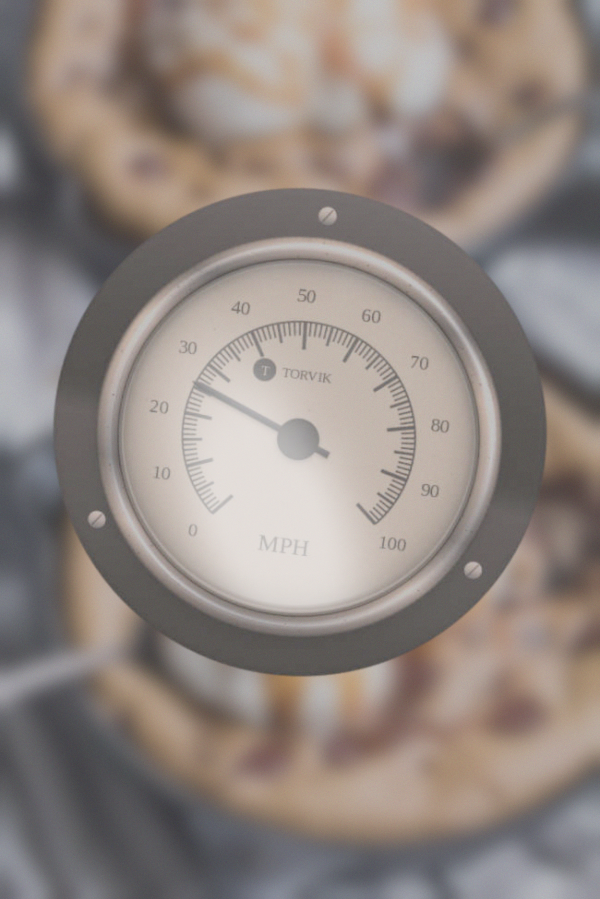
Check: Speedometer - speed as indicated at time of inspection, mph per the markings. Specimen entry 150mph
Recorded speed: 26mph
